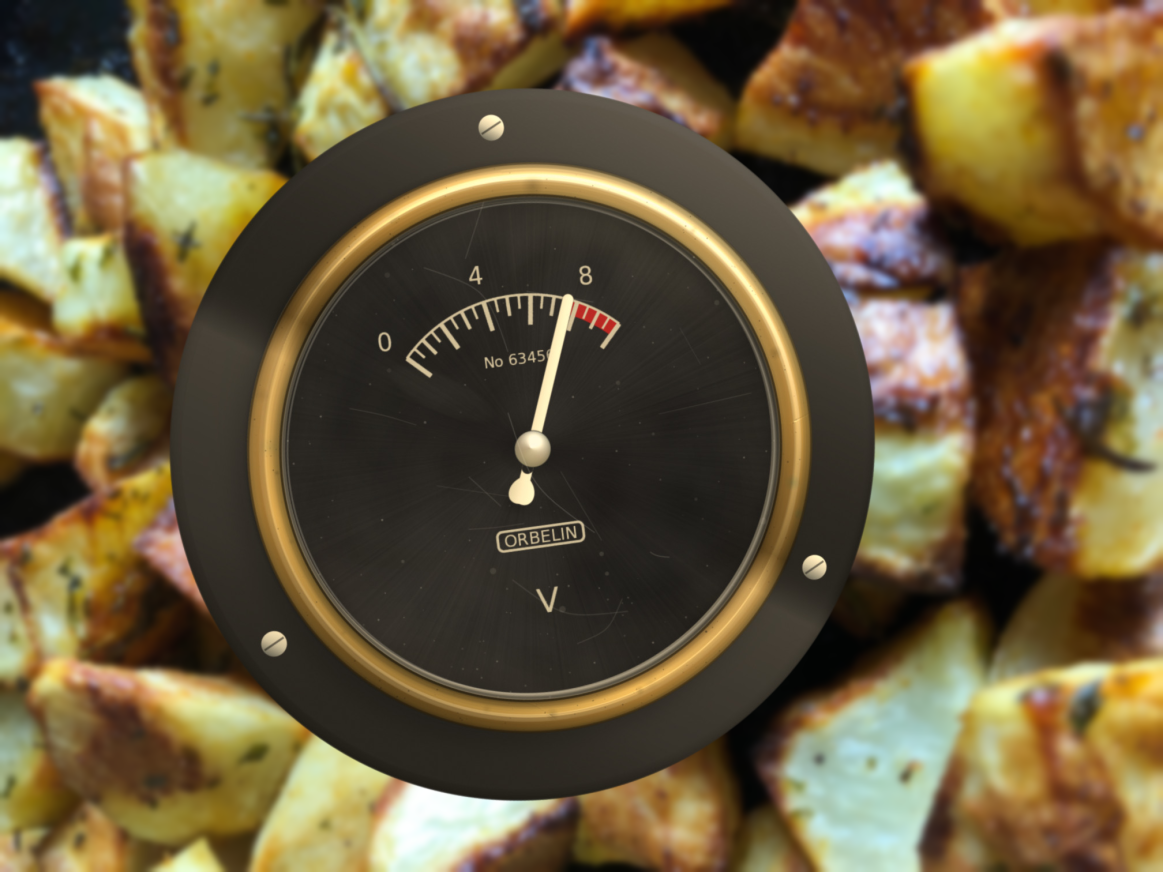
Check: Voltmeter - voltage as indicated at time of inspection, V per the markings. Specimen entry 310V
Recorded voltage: 7.5V
